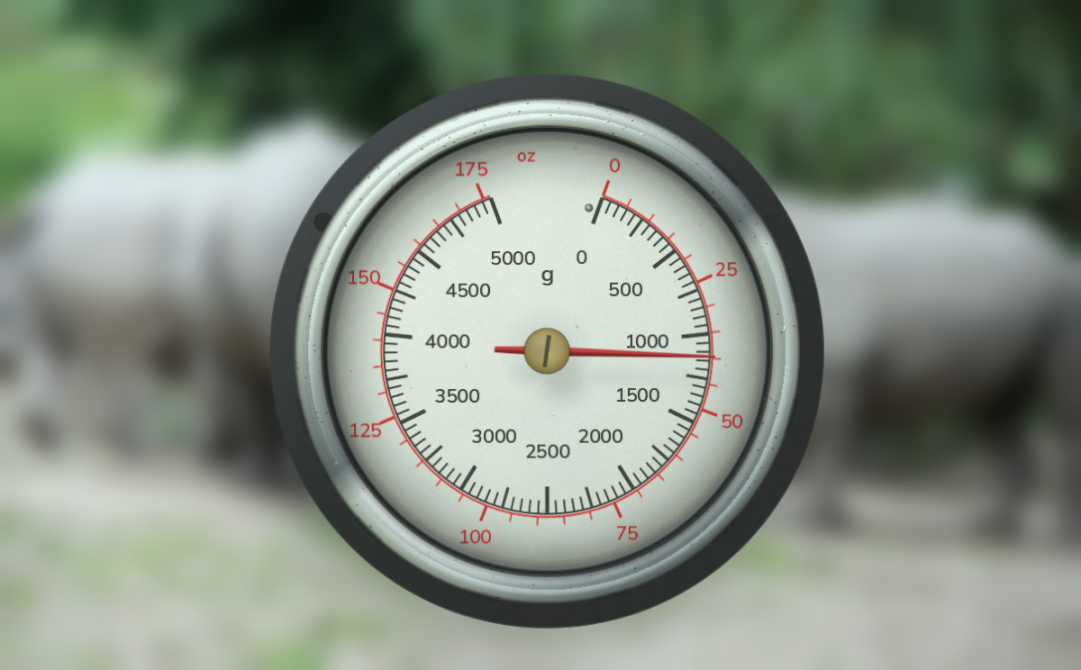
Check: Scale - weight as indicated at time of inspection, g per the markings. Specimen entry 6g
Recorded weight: 1125g
